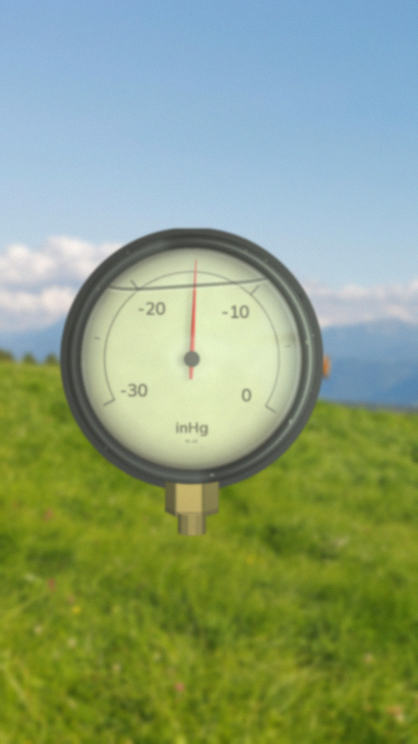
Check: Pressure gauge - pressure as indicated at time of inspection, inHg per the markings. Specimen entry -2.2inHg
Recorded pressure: -15inHg
